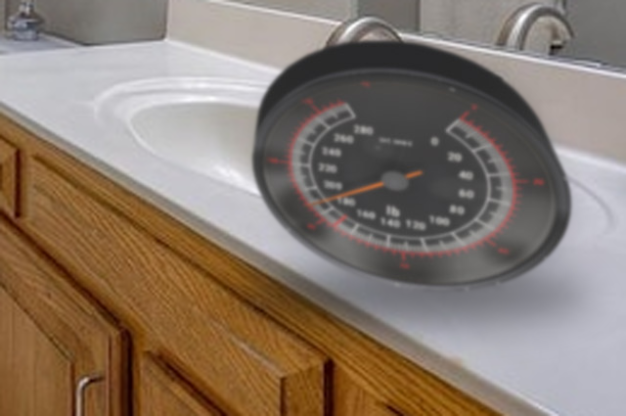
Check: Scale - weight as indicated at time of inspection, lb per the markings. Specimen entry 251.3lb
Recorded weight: 190lb
